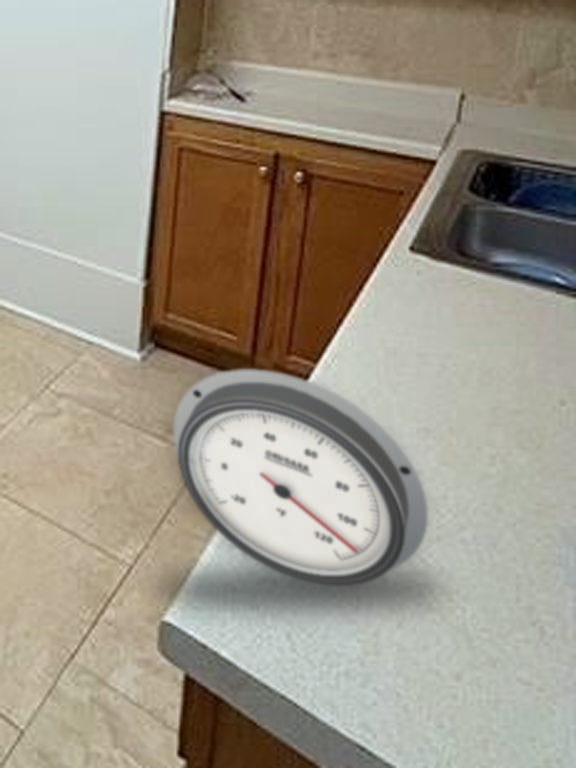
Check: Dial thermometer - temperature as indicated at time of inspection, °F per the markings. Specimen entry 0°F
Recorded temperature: 110°F
